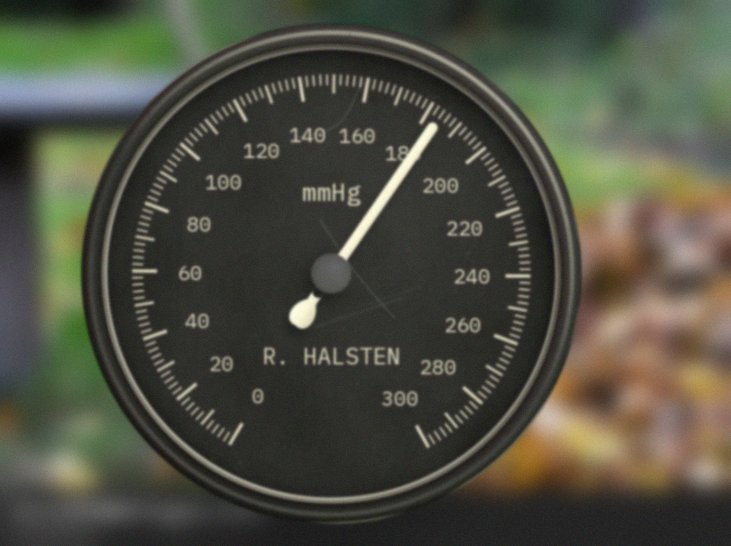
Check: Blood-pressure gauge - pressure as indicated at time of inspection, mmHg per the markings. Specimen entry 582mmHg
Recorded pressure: 184mmHg
